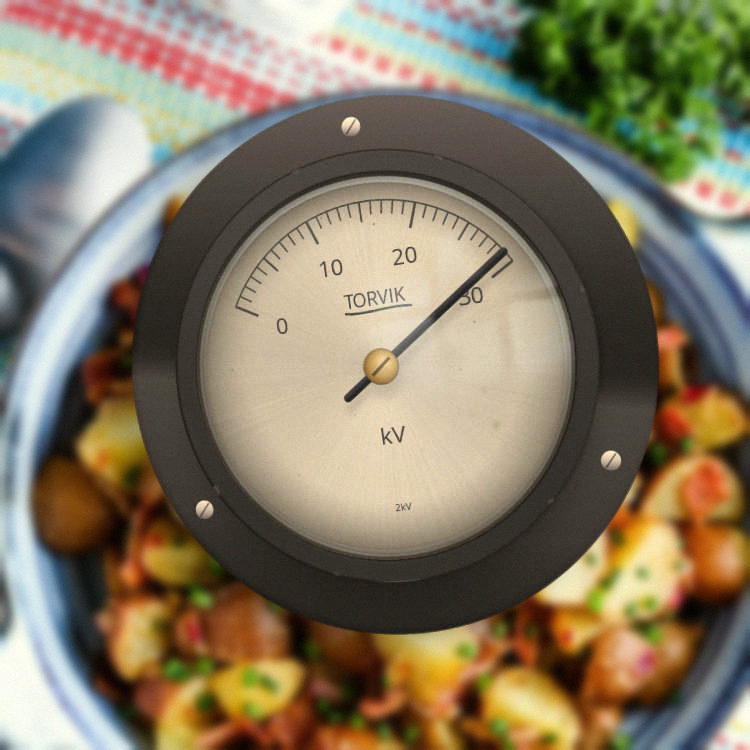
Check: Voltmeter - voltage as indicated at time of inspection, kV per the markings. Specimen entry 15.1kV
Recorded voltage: 29kV
